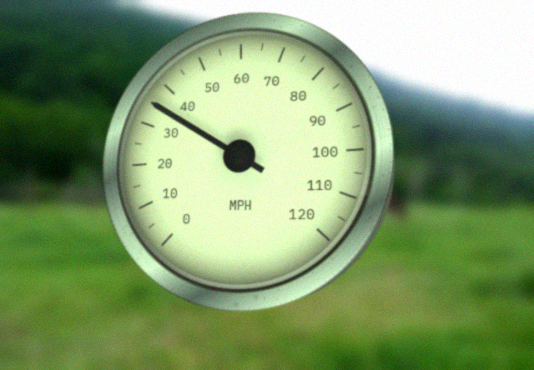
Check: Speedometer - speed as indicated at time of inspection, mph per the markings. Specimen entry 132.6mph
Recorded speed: 35mph
